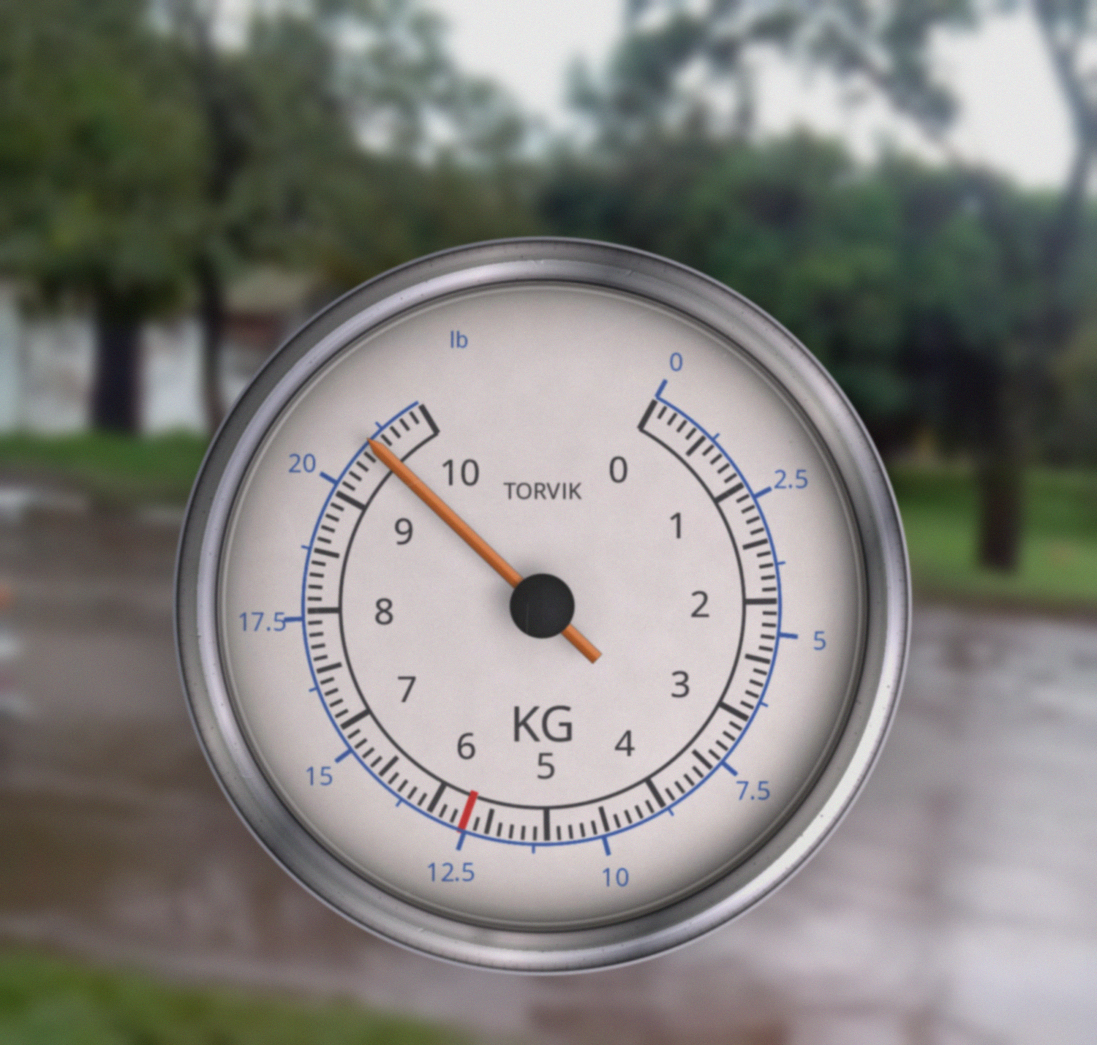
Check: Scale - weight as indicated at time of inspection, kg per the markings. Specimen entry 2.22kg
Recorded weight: 9.5kg
